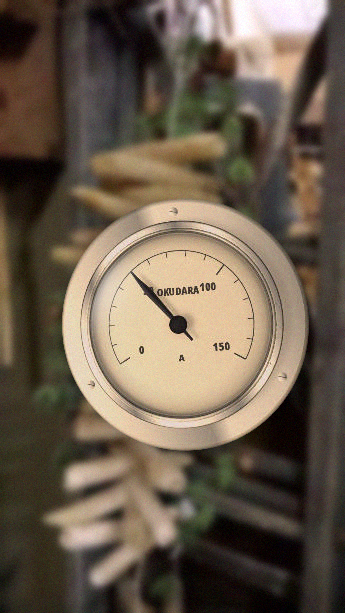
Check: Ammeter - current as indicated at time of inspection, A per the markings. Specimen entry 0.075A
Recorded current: 50A
